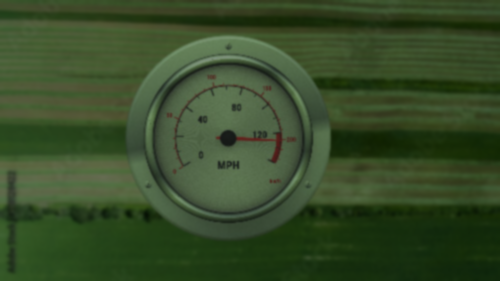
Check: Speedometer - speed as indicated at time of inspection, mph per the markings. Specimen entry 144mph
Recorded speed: 125mph
